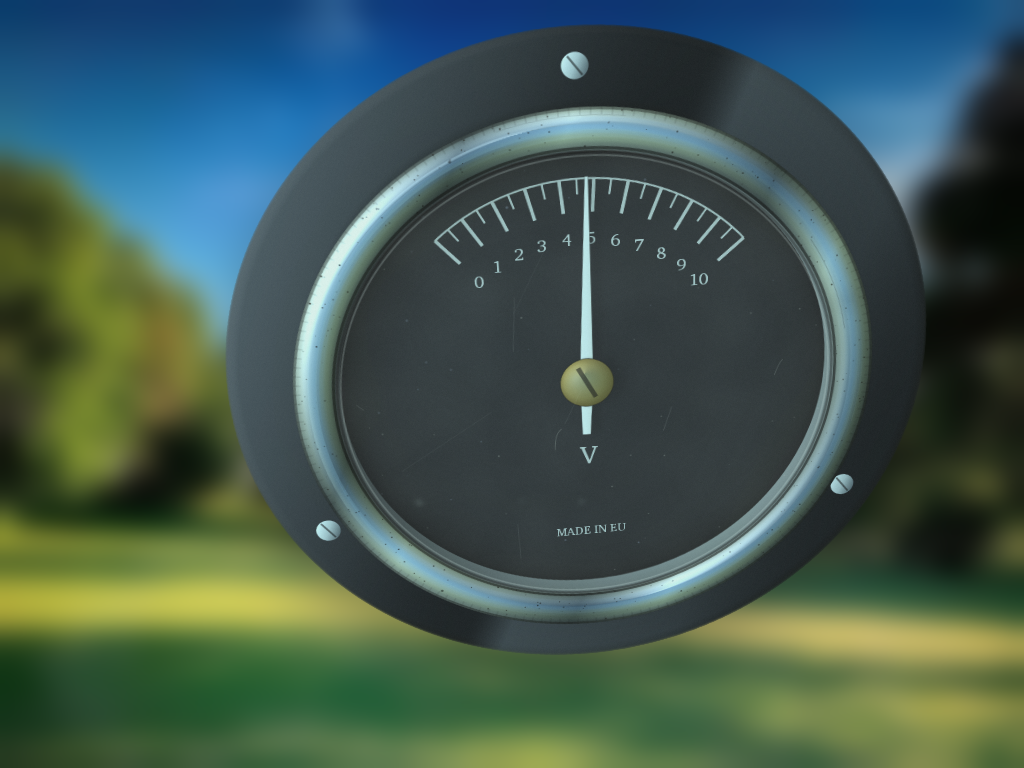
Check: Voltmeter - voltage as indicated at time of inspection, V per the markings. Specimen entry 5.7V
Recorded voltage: 4.75V
